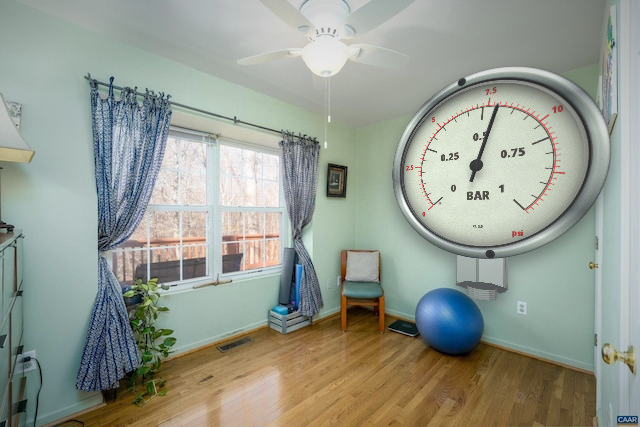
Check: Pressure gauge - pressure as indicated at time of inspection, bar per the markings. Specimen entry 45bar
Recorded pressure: 0.55bar
